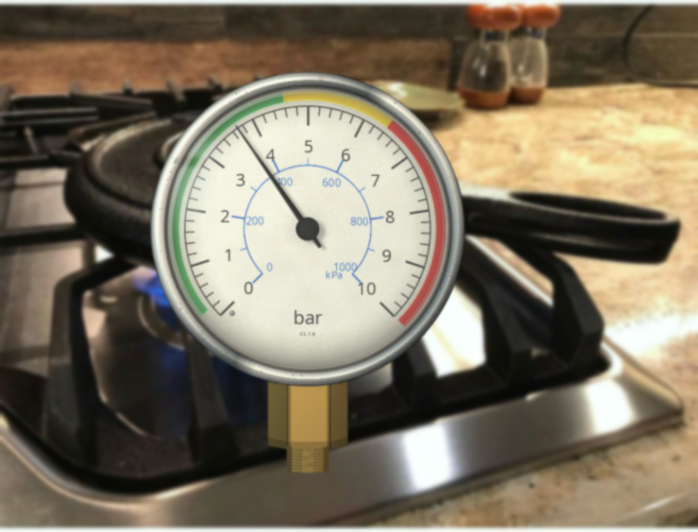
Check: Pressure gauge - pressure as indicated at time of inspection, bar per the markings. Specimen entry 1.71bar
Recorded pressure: 3.7bar
